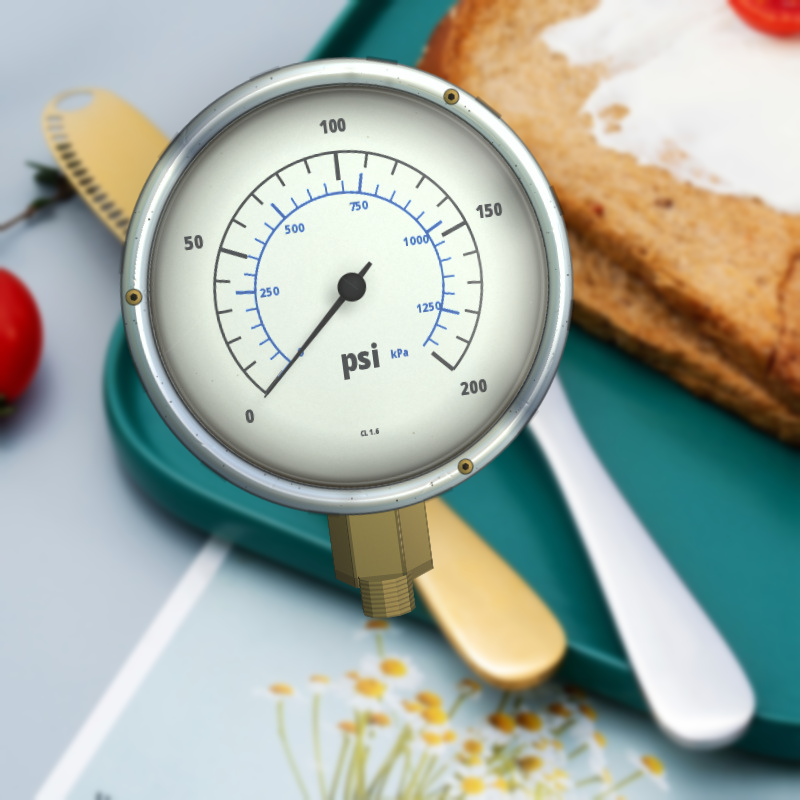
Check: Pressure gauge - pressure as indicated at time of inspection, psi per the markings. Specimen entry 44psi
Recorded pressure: 0psi
